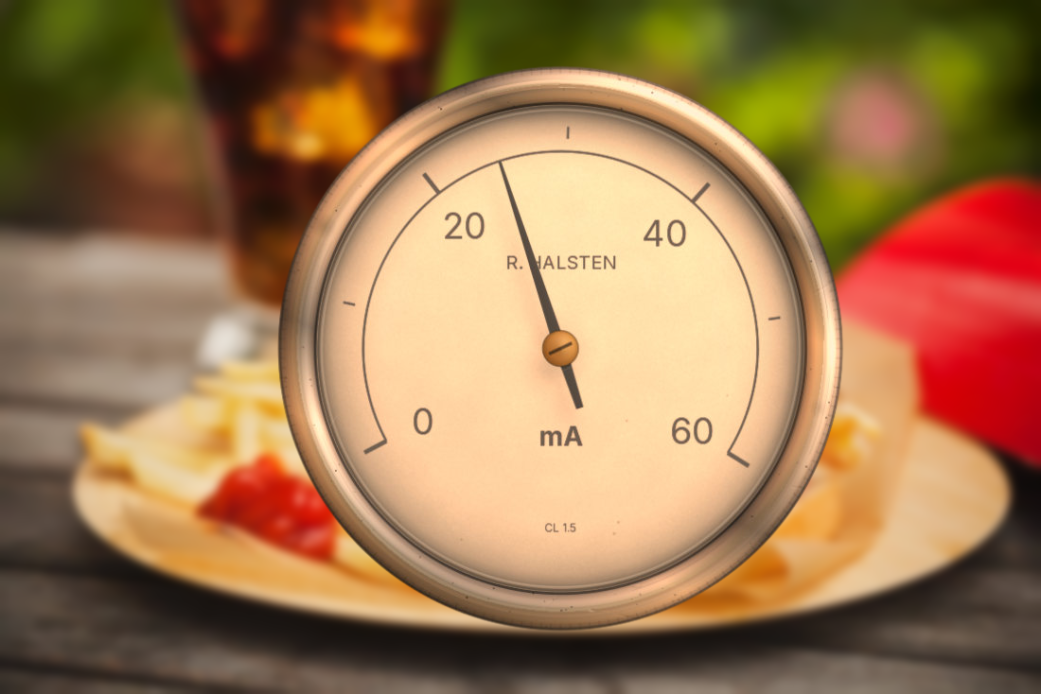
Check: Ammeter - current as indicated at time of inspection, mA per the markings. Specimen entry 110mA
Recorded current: 25mA
